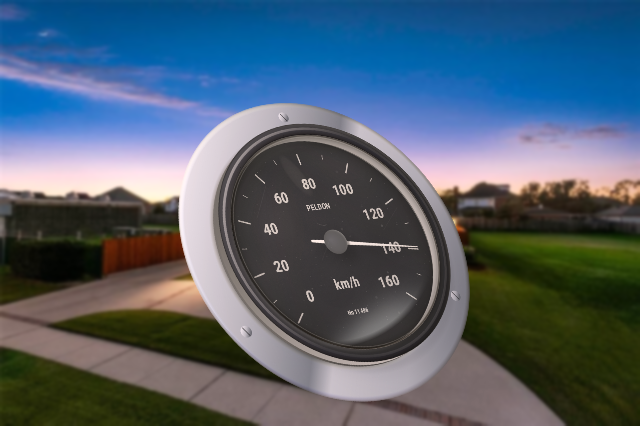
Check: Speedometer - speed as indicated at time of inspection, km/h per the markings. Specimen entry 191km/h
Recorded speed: 140km/h
